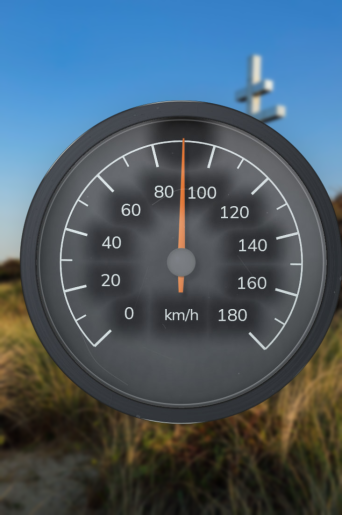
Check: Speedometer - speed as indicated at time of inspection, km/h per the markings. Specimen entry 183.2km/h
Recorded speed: 90km/h
